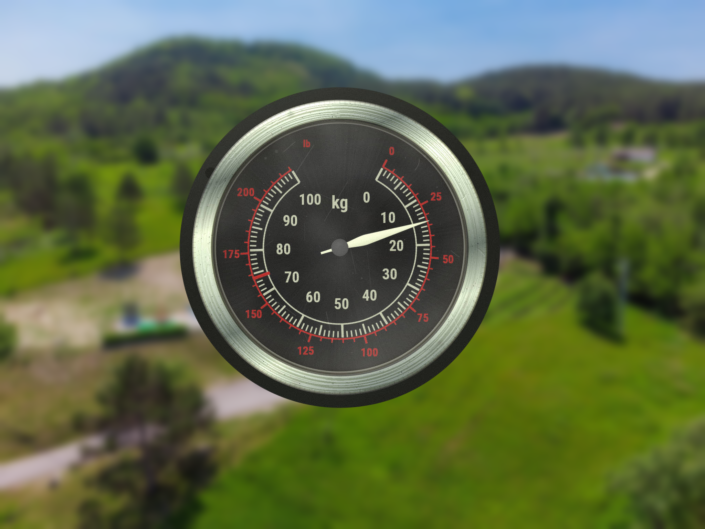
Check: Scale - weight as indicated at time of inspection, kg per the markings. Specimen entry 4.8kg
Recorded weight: 15kg
